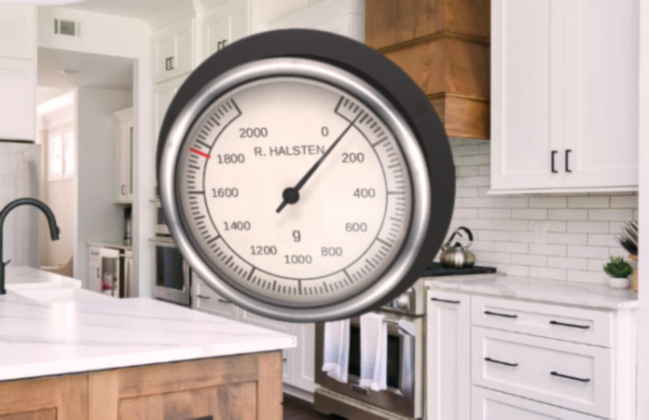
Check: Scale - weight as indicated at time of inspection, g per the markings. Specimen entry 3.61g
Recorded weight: 80g
